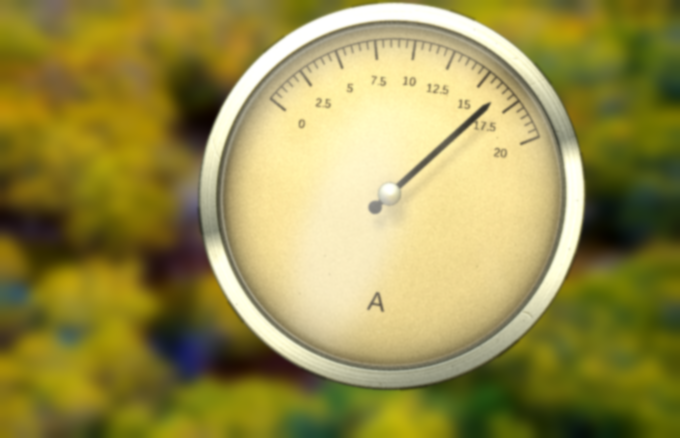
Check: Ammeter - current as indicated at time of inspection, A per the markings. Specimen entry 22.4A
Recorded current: 16.5A
